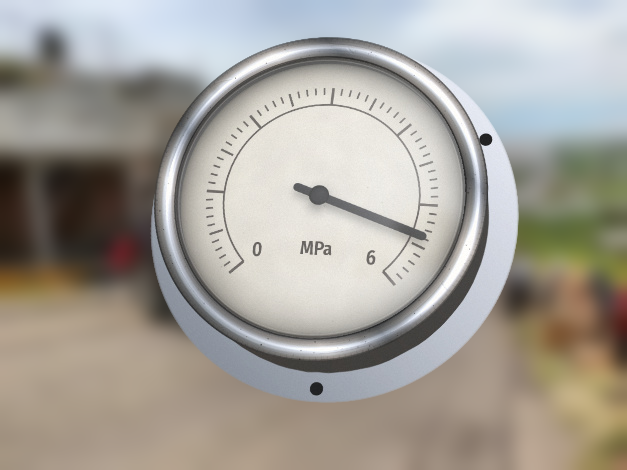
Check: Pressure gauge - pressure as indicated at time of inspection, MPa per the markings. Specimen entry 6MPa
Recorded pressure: 5.4MPa
